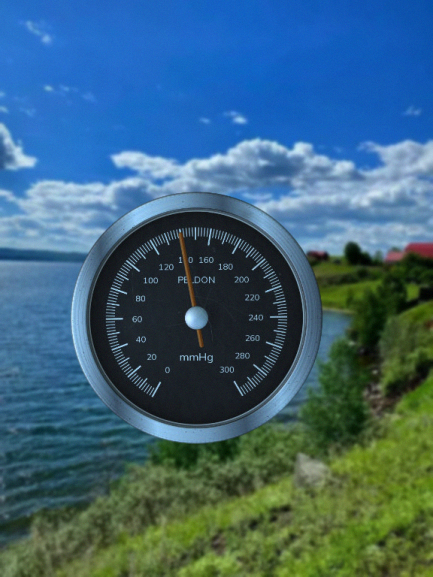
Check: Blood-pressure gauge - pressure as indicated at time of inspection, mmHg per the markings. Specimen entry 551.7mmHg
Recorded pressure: 140mmHg
